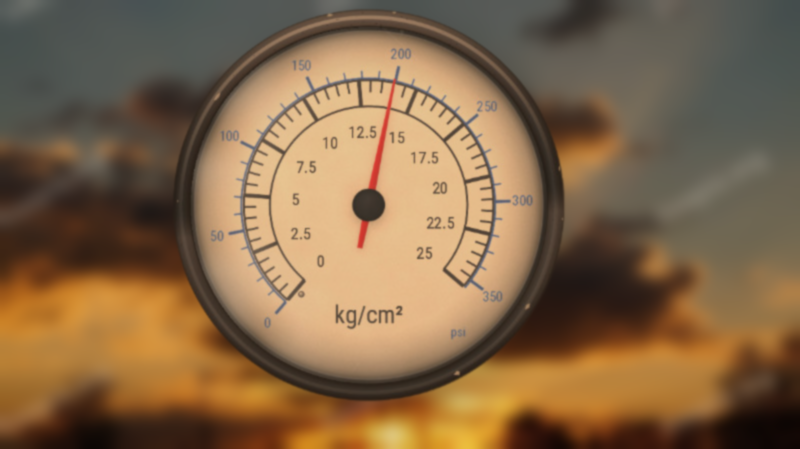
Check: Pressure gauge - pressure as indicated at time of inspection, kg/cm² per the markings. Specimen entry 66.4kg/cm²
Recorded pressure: 14kg/cm²
